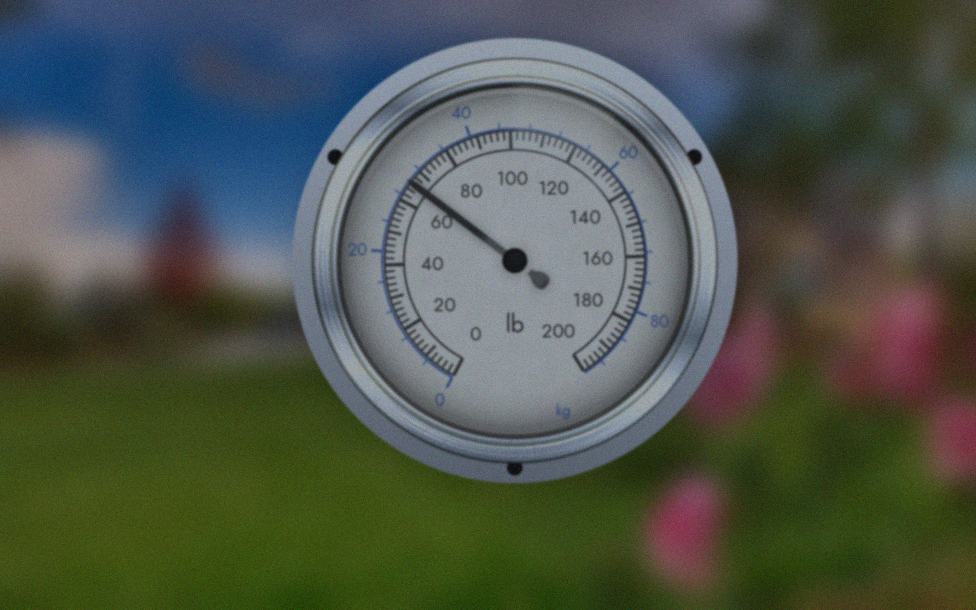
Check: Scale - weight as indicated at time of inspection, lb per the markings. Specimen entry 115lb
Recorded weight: 66lb
